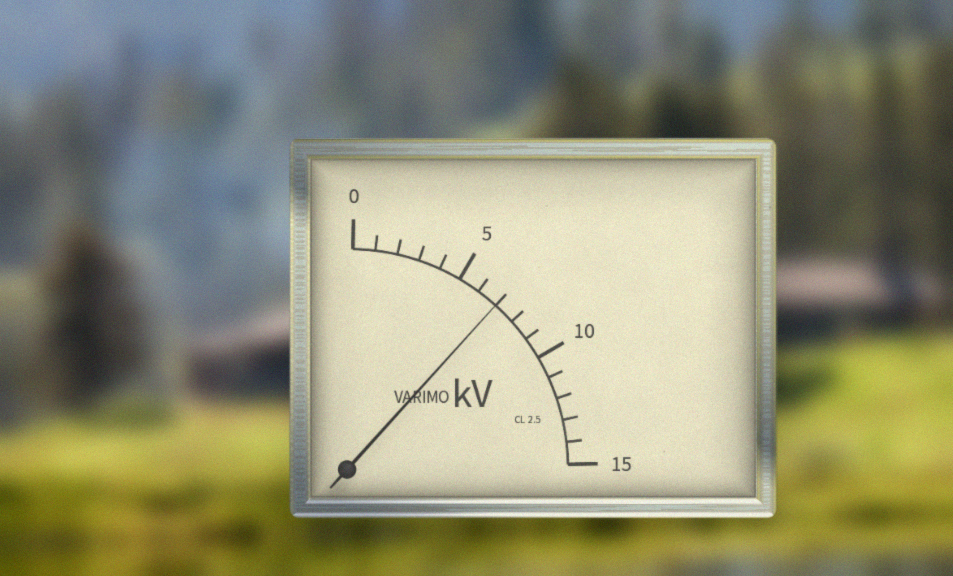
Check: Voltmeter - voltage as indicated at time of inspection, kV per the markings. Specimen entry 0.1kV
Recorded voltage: 7kV
